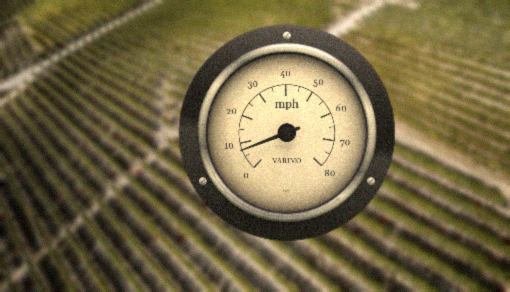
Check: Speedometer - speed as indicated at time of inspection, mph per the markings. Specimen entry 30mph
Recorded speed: 7.5mph
